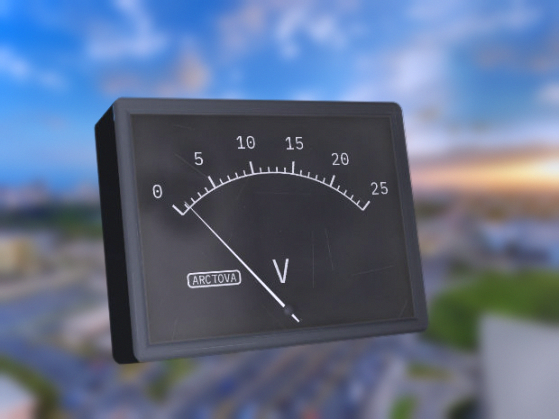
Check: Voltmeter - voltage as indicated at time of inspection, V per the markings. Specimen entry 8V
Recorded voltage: 1V
